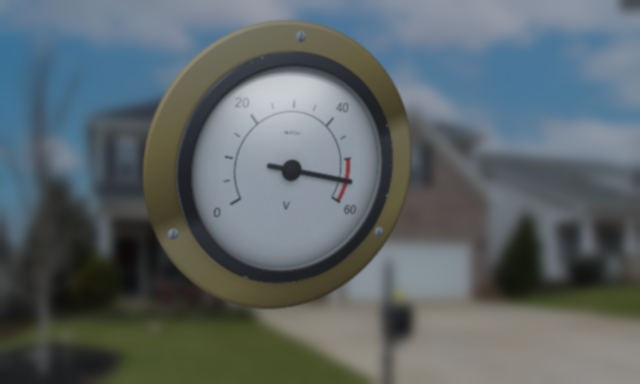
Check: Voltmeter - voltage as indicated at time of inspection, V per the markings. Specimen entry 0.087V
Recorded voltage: 55V
